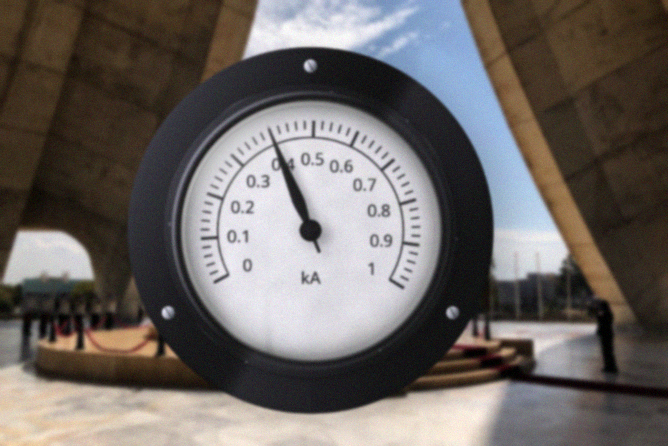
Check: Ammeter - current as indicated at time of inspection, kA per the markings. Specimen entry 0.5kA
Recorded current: 0.4kA
